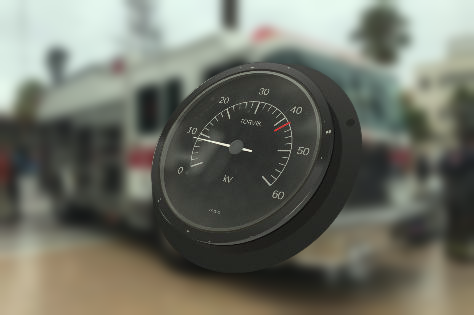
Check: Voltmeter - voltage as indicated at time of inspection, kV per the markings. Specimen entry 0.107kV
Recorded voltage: 8kV
